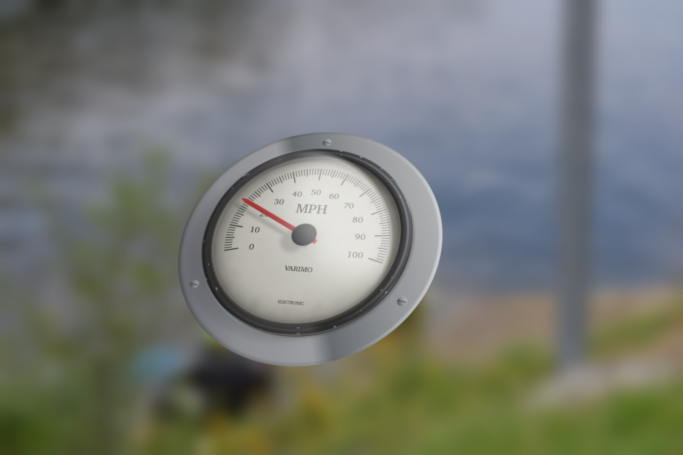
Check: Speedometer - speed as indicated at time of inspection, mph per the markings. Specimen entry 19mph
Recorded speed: 20mph
